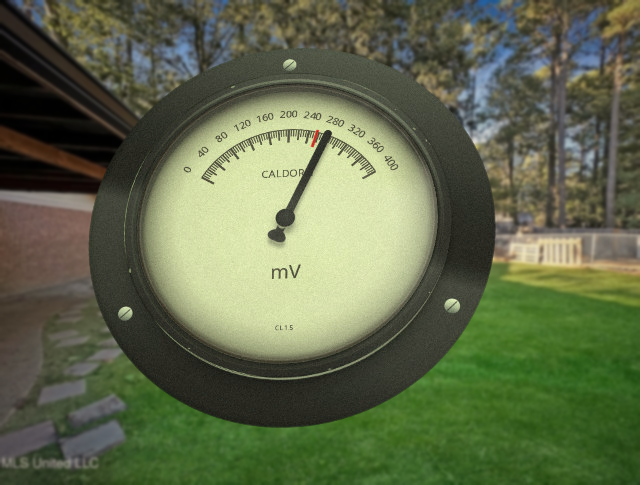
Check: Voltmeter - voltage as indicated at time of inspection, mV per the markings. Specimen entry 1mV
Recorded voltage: 280mV
